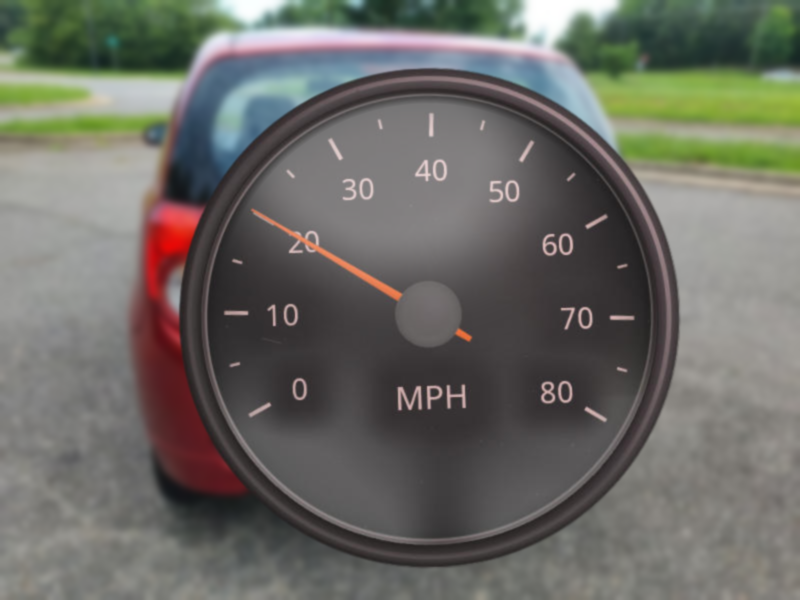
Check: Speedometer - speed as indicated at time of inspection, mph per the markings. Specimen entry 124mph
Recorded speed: 20mph
